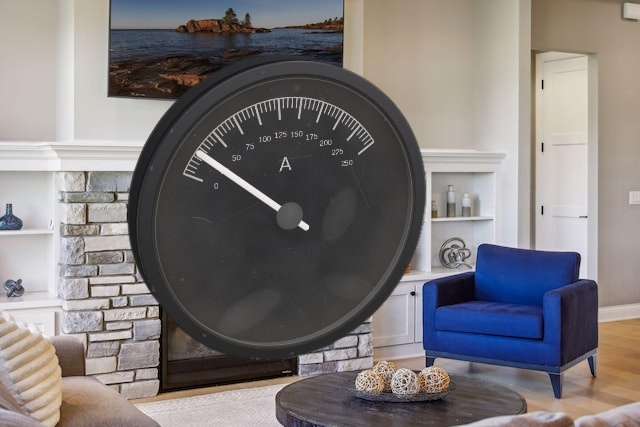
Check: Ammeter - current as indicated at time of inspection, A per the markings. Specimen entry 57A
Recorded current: 25A
